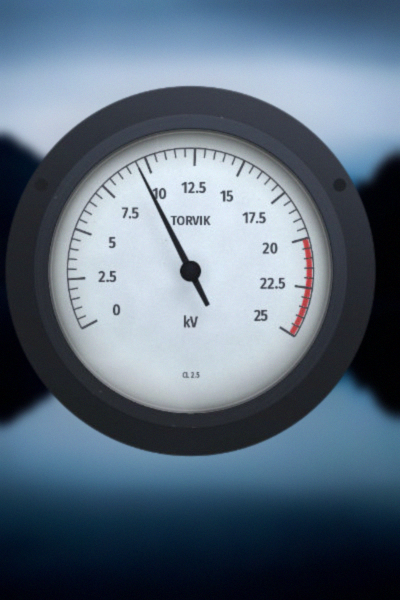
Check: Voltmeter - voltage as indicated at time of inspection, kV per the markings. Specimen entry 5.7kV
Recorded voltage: 9.5kV
